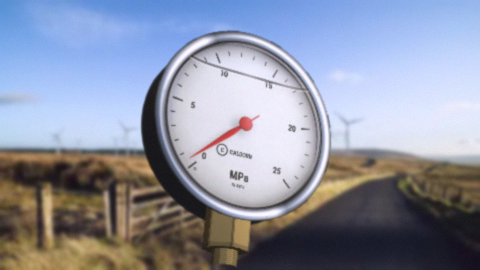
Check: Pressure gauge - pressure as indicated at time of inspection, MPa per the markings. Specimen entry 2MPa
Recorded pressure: 0.5MPa
